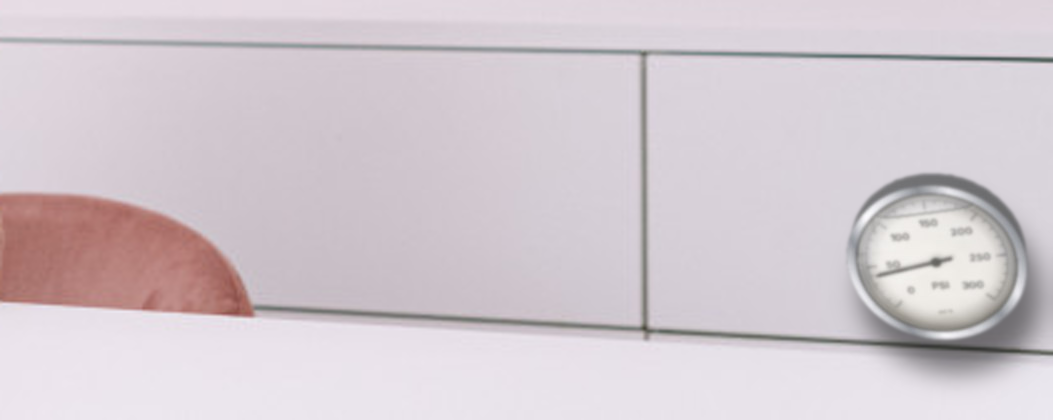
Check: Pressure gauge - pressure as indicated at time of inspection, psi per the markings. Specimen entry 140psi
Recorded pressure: 40psi
